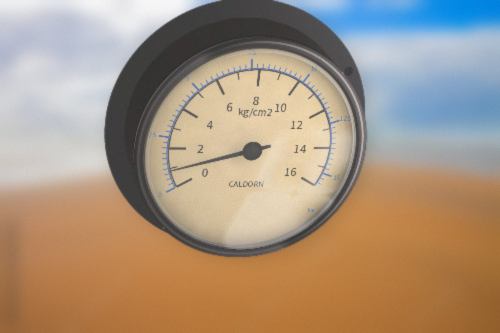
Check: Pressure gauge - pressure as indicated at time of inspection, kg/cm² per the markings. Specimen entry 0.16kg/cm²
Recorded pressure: 1kg/cm²
